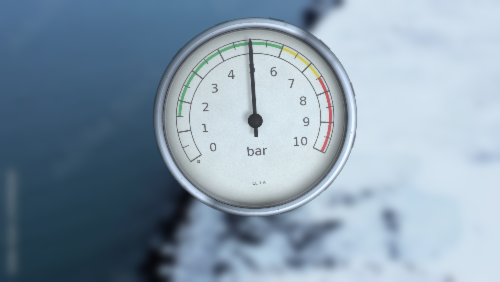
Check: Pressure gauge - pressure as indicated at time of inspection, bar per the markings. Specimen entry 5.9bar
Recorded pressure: 5bar
